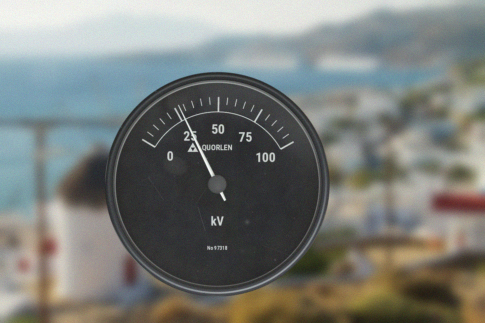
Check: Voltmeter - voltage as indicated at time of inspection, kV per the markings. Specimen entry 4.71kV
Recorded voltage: 27.5kV
